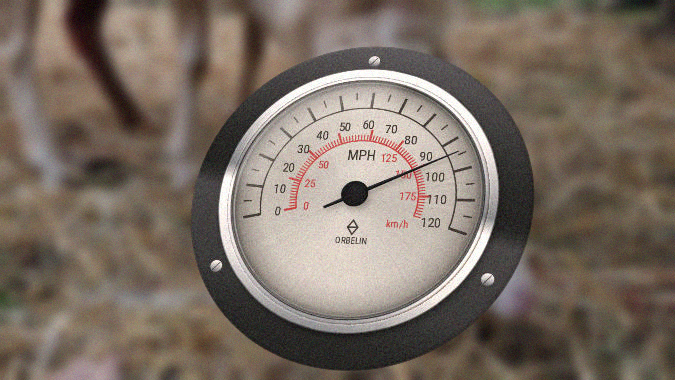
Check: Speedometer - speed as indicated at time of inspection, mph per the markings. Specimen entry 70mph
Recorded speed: 95mph
